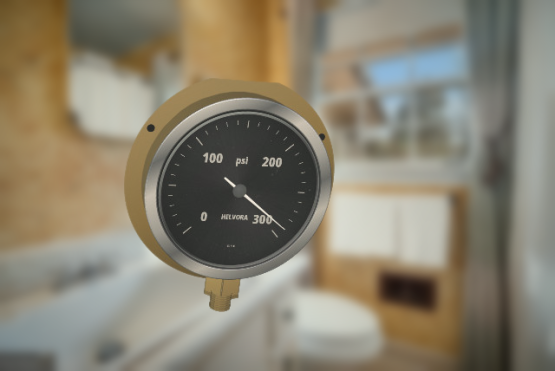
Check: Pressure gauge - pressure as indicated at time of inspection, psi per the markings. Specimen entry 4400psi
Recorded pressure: 290psi
